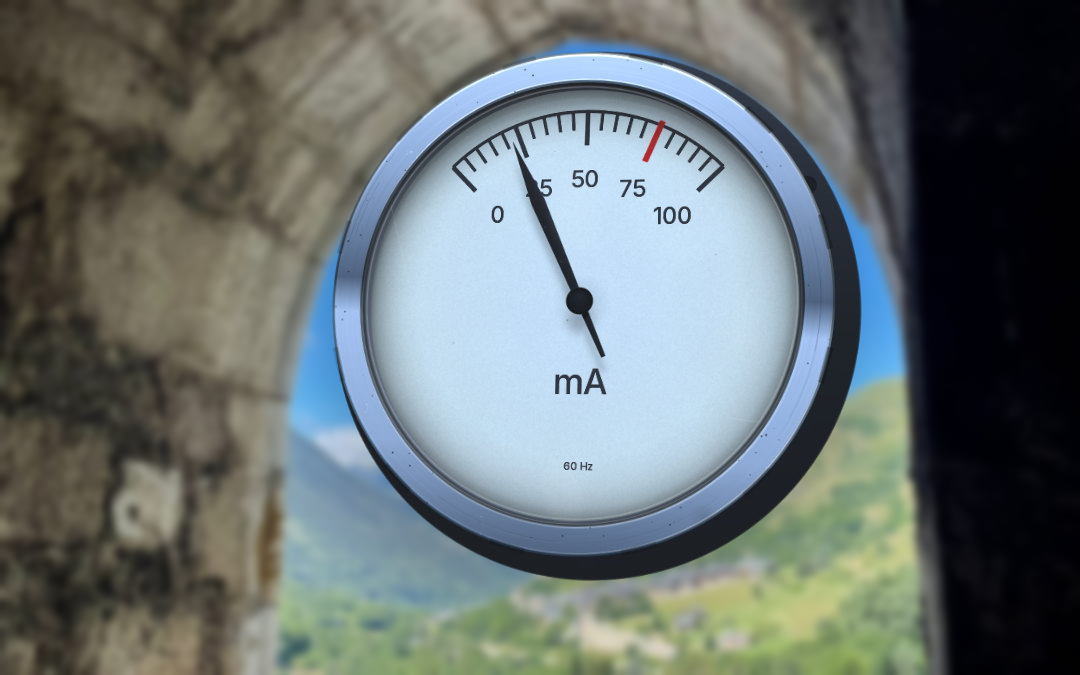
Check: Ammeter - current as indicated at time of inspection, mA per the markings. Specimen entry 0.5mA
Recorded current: 22.5mA
